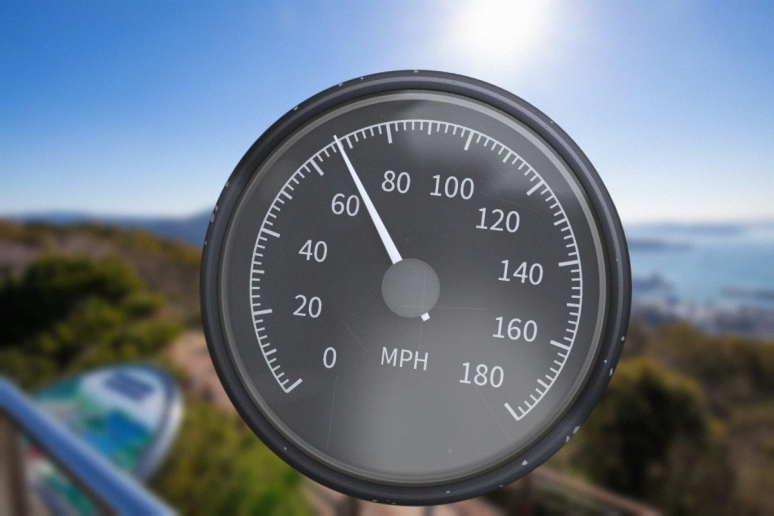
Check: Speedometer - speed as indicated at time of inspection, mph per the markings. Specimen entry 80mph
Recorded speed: 68mph
